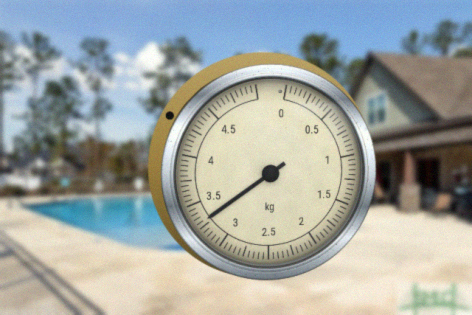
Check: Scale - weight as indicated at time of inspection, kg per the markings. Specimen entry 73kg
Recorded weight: 3.3kg
